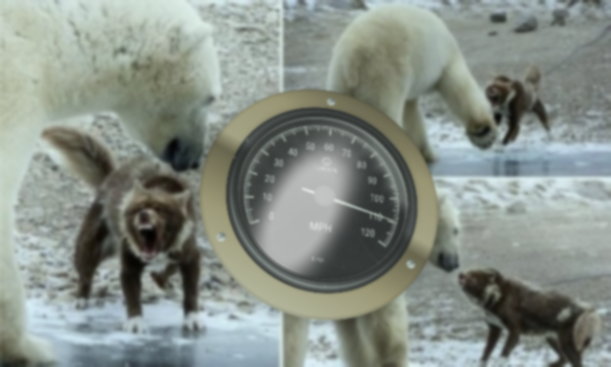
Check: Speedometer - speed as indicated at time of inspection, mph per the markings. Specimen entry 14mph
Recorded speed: 110mph
